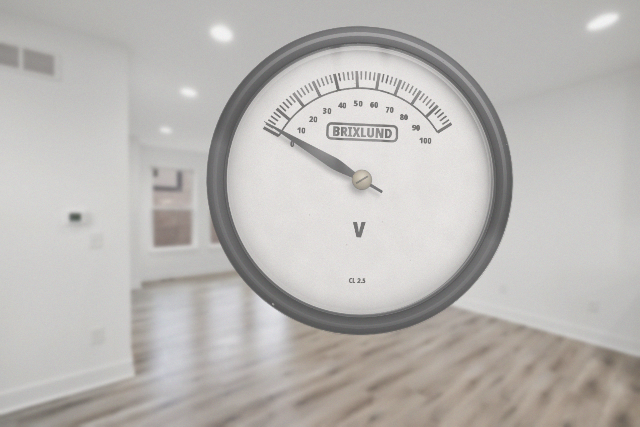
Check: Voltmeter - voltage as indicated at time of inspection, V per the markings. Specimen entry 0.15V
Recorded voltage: 2V
